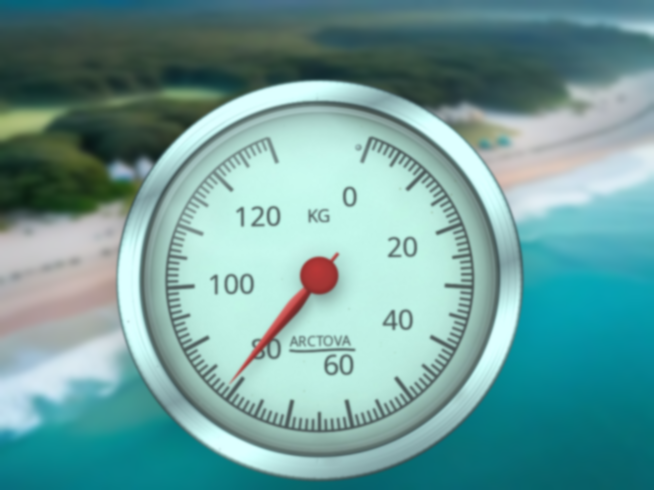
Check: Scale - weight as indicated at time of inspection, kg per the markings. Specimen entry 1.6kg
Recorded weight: 81kg
